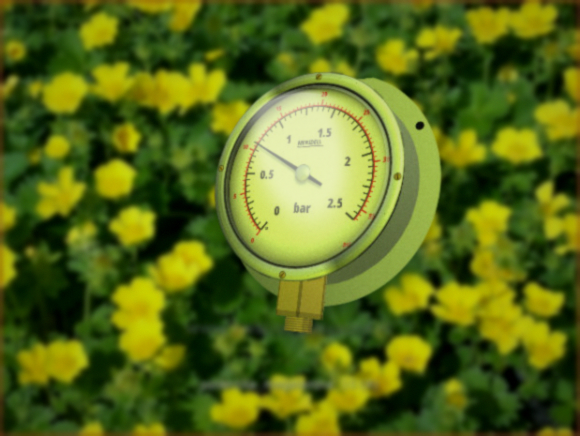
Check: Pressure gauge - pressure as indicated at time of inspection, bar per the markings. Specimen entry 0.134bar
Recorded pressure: 0.75bar
